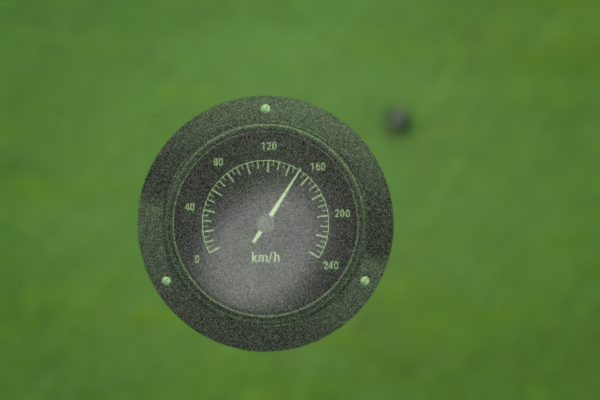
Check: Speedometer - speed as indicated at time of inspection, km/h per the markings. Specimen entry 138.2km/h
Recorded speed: 150km/h
